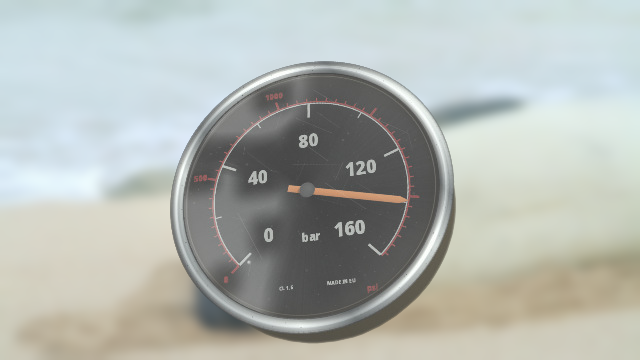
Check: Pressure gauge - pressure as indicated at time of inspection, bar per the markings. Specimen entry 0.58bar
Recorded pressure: 140bar
